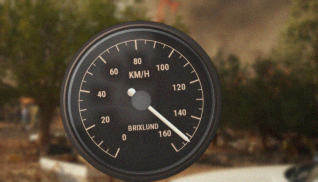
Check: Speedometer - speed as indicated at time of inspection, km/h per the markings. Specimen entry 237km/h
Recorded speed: 152.5km/h
